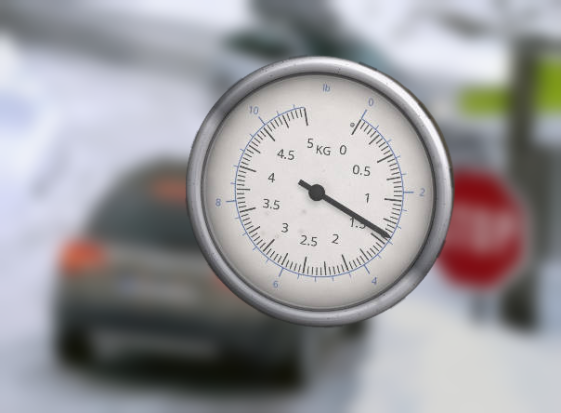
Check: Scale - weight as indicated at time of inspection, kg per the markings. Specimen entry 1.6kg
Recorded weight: 1.4kg
